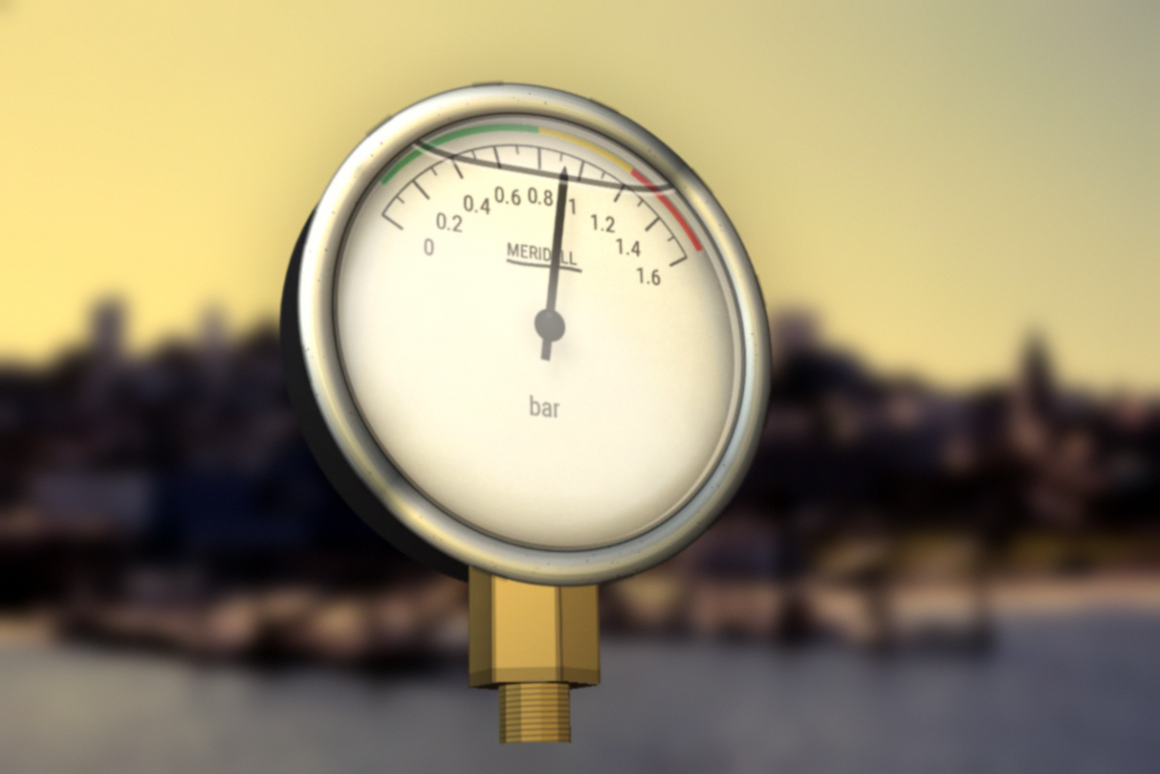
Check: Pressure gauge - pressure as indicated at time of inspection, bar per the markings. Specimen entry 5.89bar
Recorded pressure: 0.9bar
